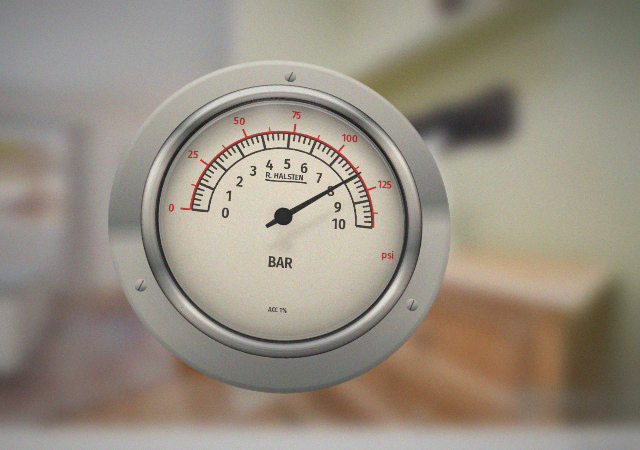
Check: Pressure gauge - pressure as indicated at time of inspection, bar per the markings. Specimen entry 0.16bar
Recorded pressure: 8bar
